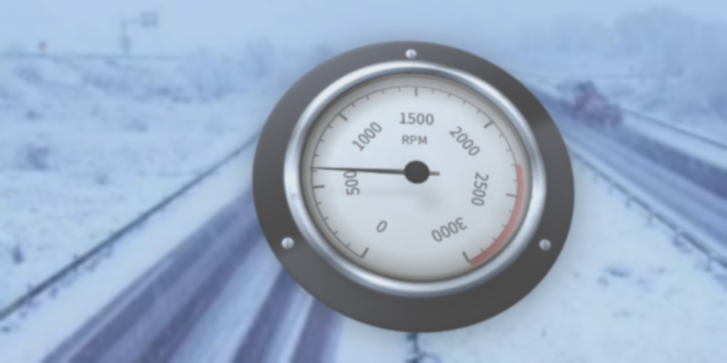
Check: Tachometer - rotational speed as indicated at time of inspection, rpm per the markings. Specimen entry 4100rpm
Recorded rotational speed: 600rpm
